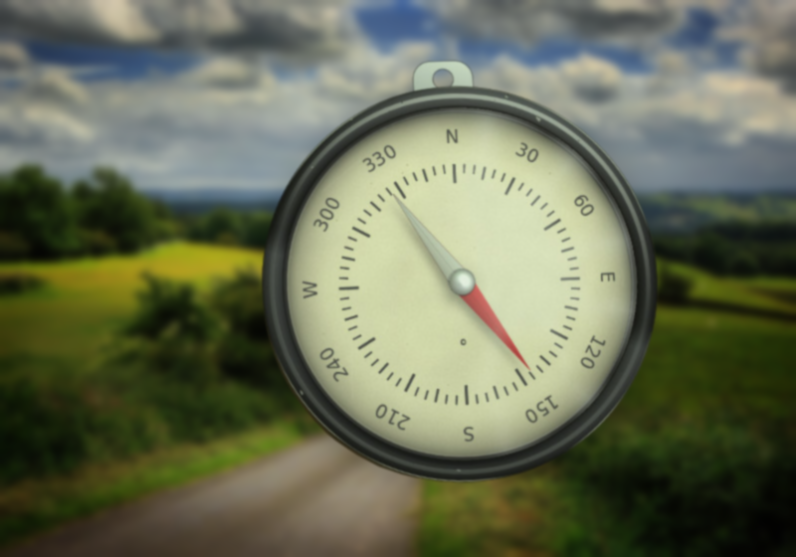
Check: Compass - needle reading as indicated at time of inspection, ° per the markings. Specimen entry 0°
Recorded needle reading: 145°
